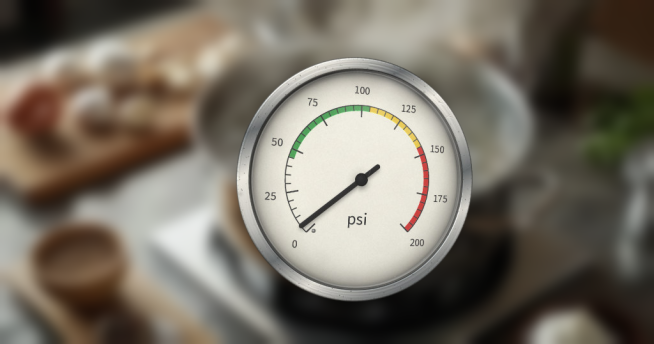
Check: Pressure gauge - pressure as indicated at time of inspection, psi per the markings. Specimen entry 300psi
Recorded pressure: 5psi
